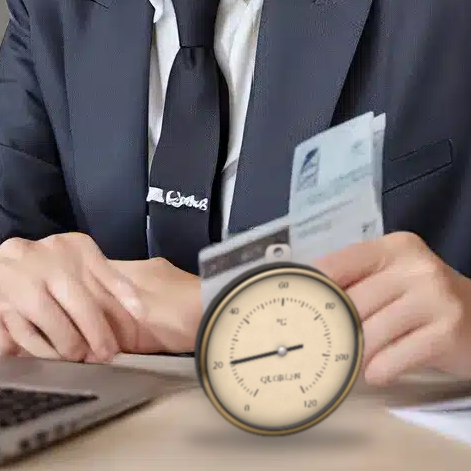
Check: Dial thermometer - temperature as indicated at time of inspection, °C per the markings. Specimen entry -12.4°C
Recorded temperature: 20°C
